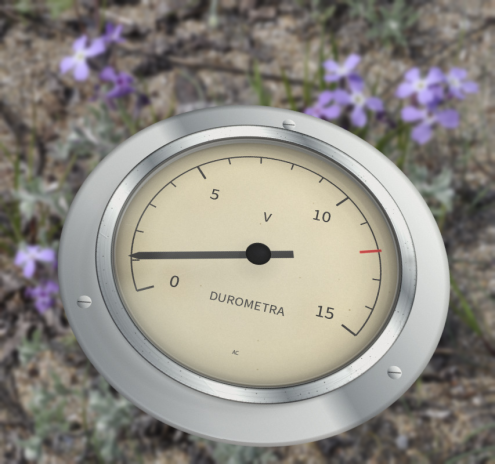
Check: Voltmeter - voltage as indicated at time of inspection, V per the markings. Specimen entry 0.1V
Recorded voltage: 1V
